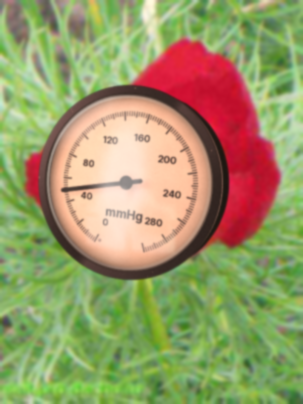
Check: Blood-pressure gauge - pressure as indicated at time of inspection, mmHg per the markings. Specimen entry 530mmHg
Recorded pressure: 50mmHg
